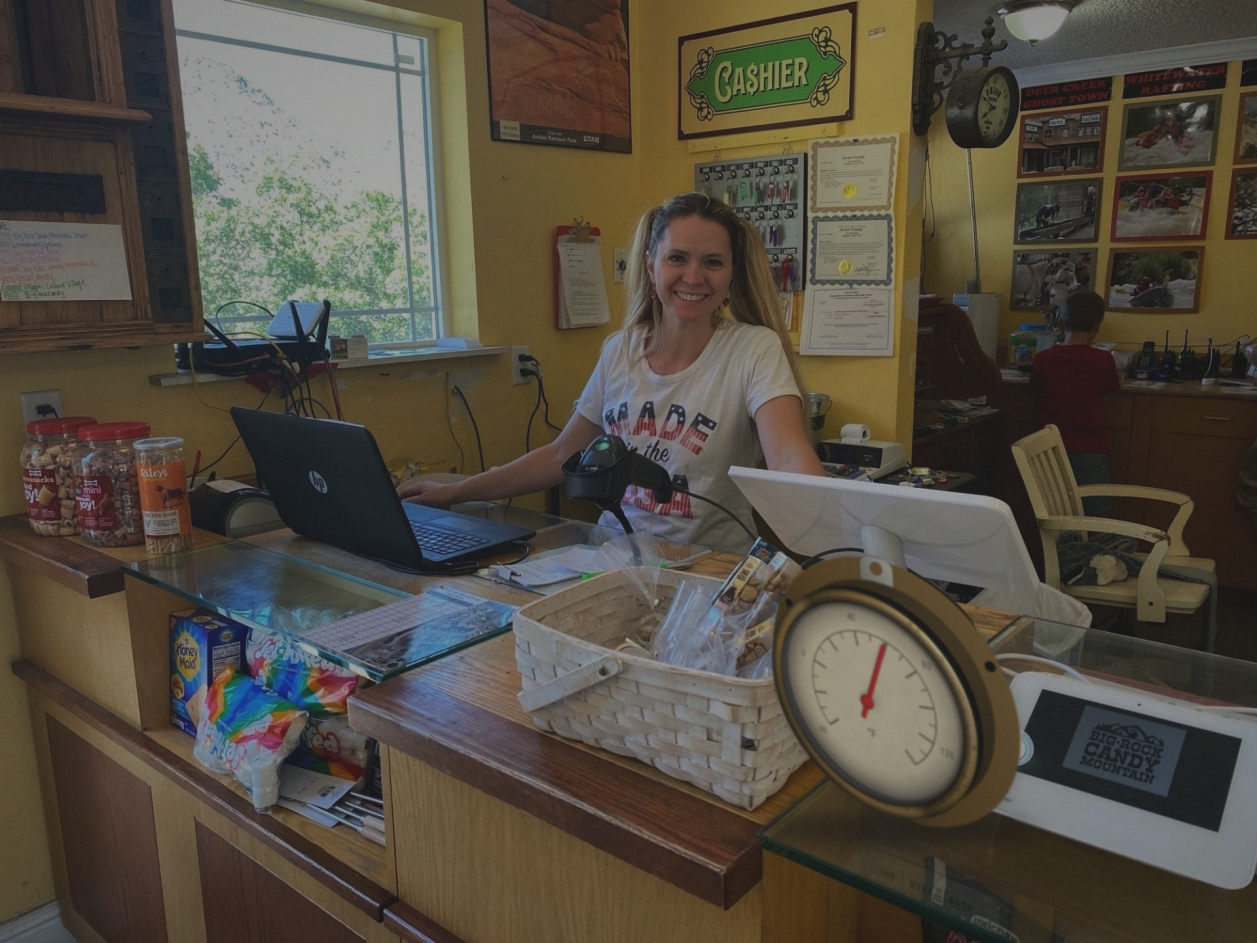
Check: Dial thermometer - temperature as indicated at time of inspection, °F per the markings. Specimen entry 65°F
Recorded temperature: 60°F
